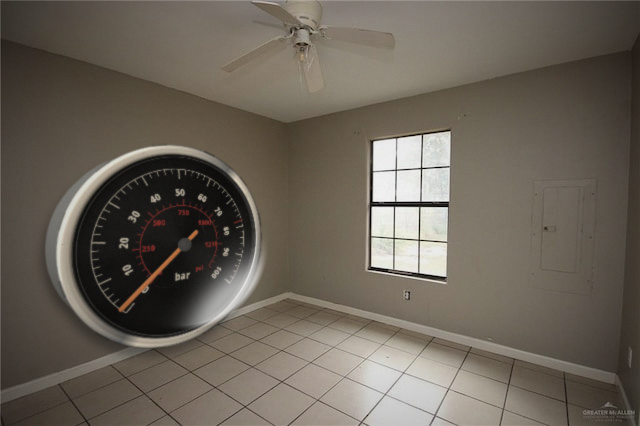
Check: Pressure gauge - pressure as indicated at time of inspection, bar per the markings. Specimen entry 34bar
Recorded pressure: 2bar
